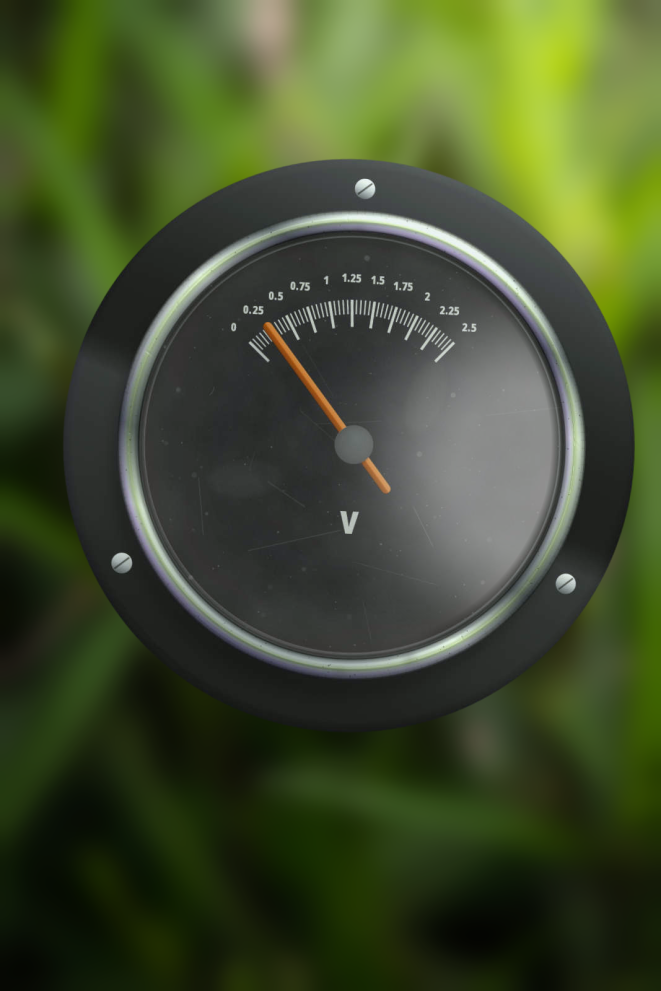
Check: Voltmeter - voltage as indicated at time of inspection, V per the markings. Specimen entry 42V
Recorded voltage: 0.25V
